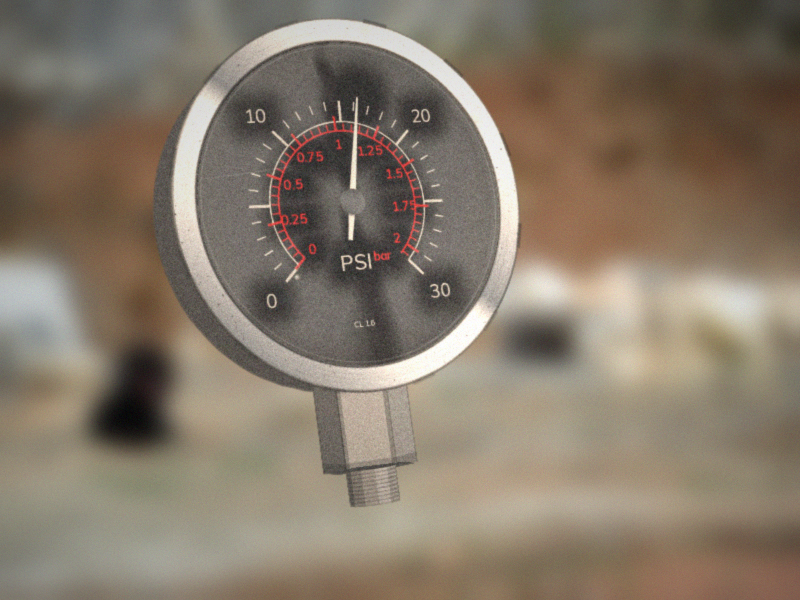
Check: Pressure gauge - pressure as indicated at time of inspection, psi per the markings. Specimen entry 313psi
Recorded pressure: 16psi
